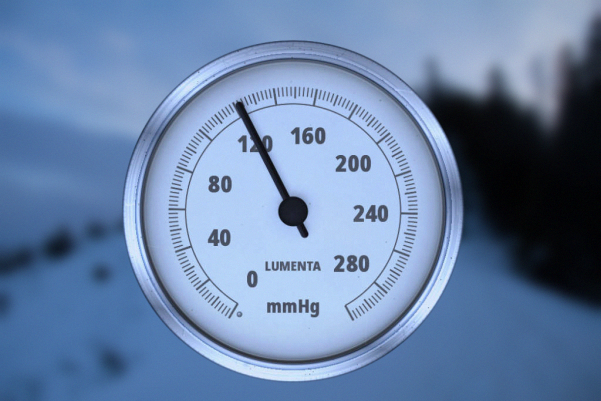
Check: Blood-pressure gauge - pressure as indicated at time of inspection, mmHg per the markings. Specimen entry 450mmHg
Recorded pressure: 122mmHg
